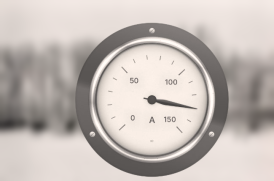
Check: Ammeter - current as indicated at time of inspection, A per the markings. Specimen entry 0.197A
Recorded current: 130A
